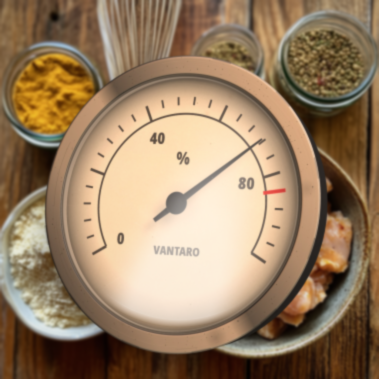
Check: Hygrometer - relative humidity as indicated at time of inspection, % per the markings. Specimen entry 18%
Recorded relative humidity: 72%
